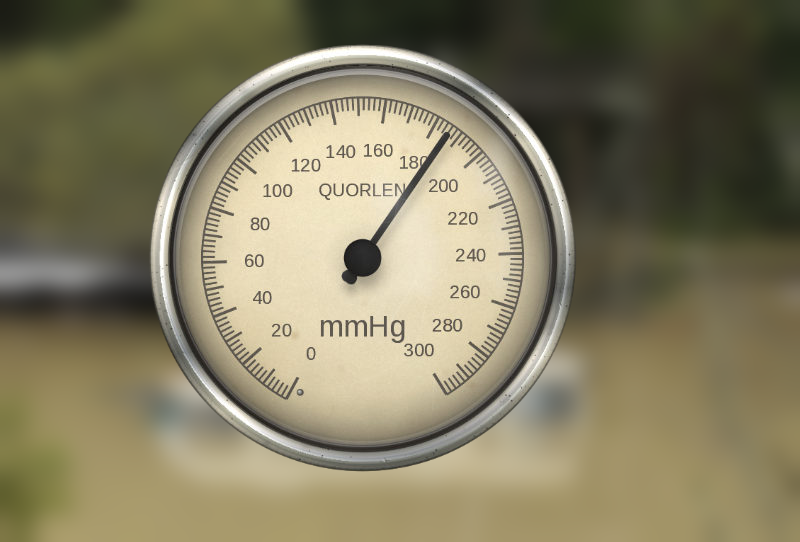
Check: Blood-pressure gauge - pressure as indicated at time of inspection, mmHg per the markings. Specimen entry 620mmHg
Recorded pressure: 186mmHg
